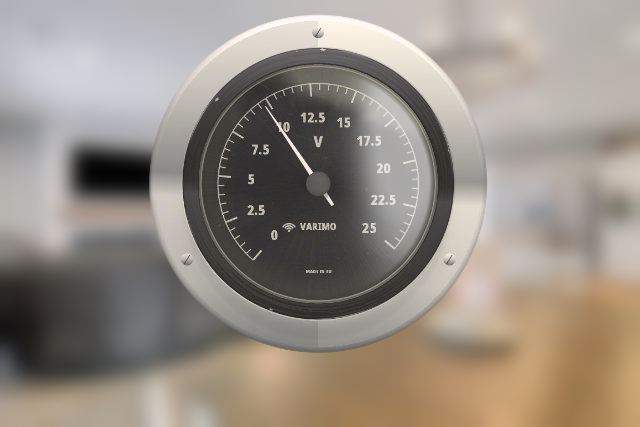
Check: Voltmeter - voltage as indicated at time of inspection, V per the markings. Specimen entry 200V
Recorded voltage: 9.75V
